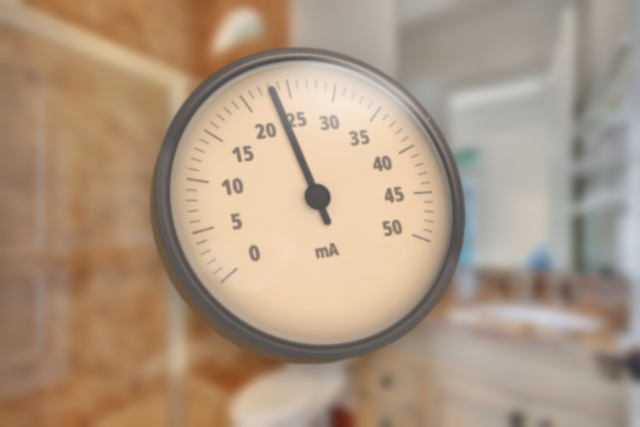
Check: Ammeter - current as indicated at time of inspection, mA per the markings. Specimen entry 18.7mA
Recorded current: 23mA
